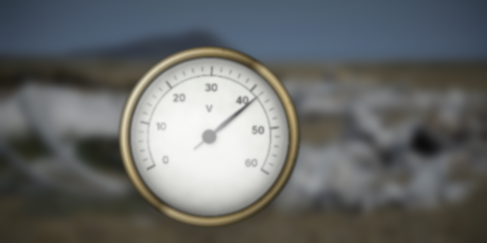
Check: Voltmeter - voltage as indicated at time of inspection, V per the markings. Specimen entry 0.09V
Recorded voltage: 42V
